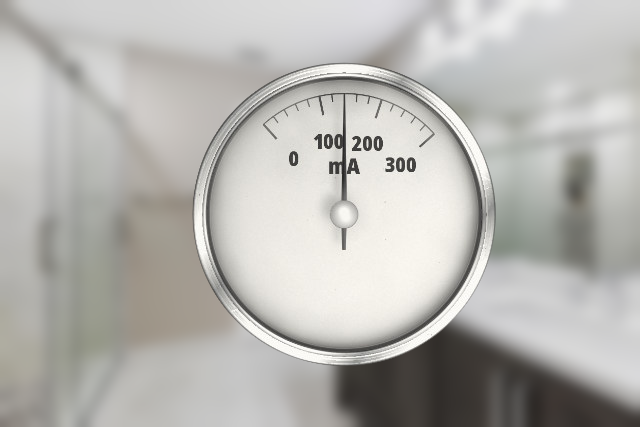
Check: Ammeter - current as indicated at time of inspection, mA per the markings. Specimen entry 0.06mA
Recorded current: 140mA
